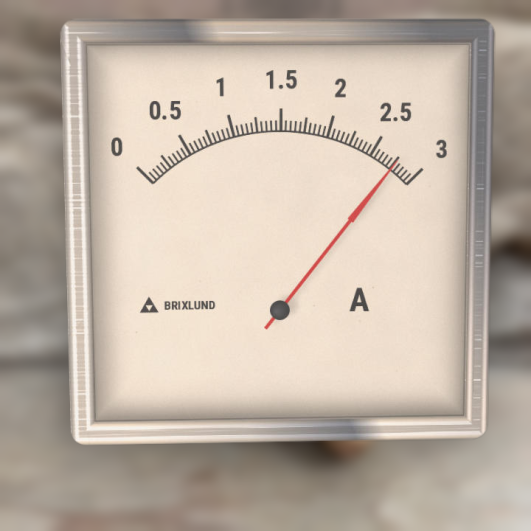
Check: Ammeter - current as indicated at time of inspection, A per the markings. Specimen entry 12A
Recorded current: 2.75A
